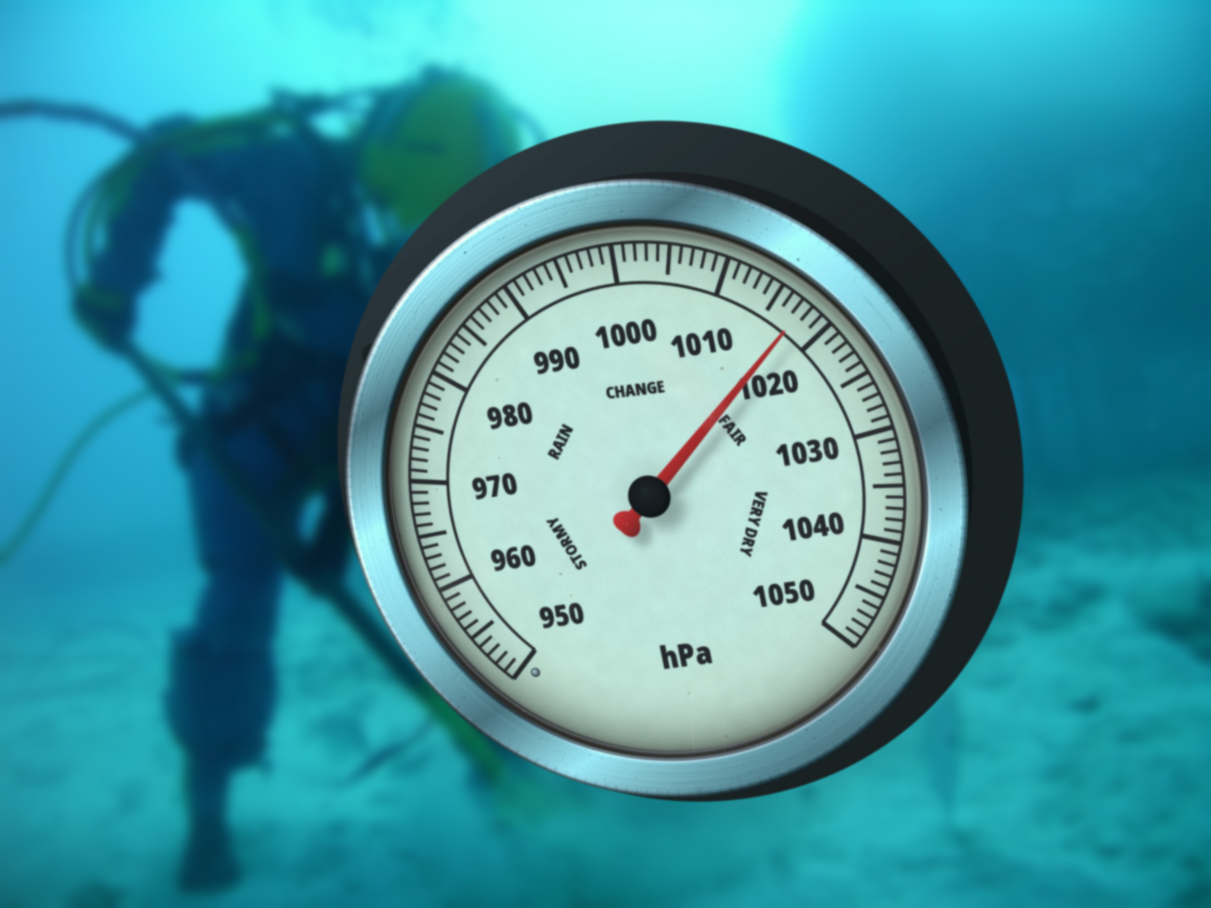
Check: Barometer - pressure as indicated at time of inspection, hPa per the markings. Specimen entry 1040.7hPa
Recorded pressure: 1017.5hPa
